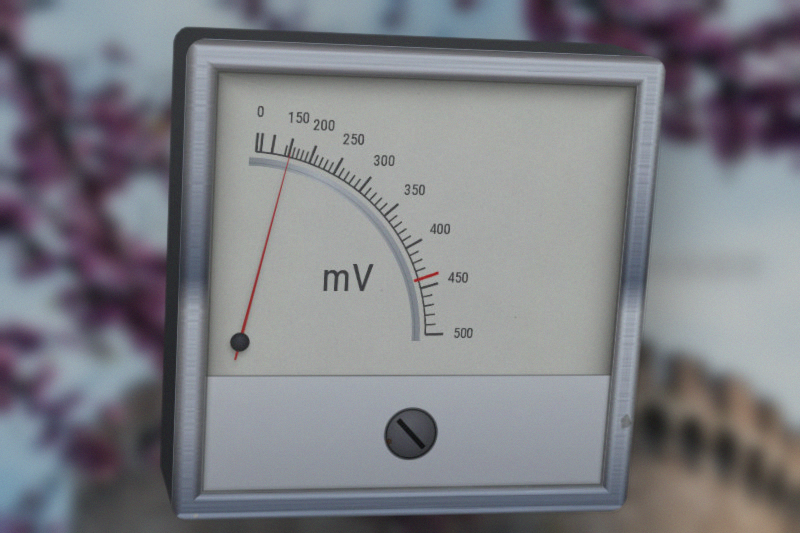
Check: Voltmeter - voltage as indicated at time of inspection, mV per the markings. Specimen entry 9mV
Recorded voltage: 150mV
